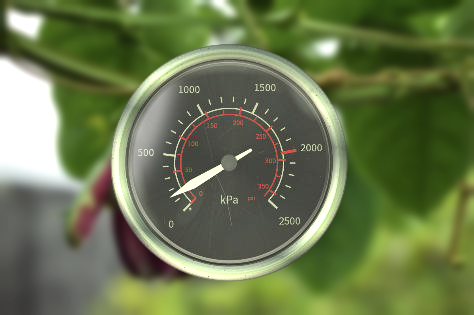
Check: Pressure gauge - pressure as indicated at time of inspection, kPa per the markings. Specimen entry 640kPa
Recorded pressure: 150kPa
